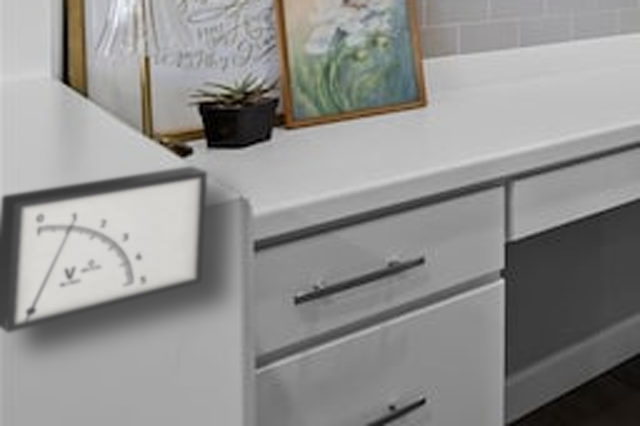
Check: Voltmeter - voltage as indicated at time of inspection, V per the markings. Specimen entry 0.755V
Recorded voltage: 1V
